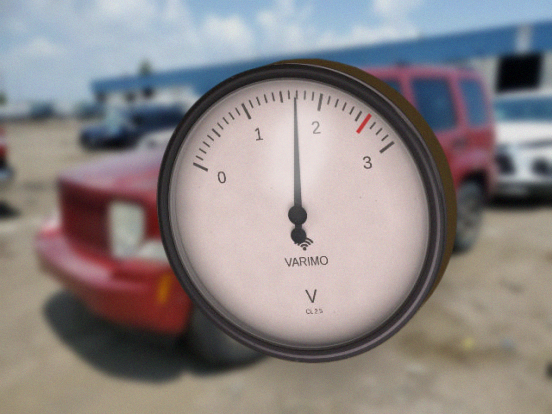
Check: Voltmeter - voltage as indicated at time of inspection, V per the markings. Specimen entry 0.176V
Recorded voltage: 1.7V
